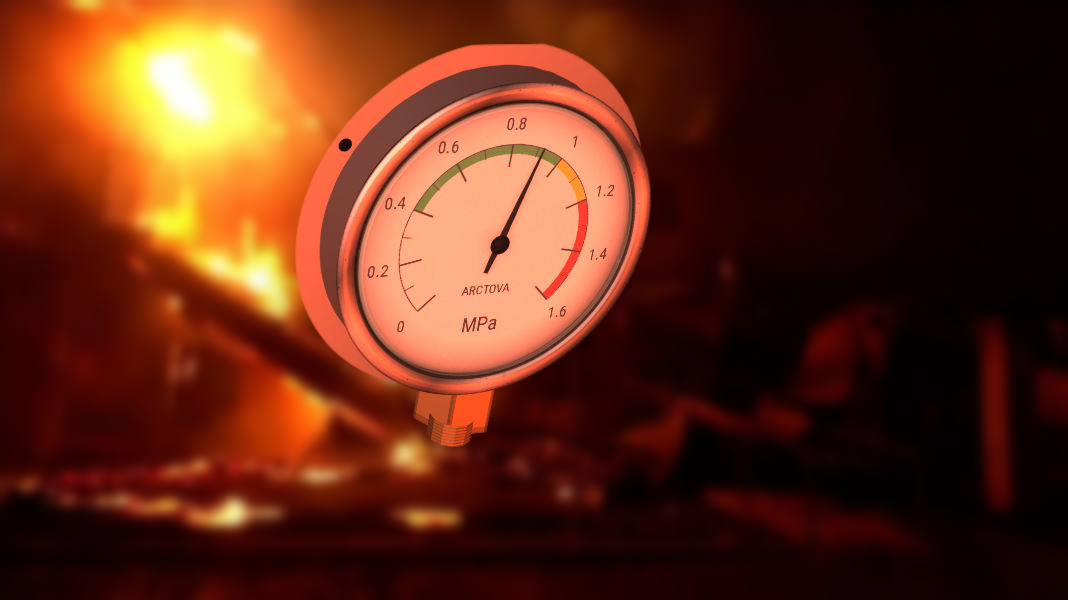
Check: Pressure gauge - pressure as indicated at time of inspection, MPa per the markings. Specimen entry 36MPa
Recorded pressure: 0.9MPa
